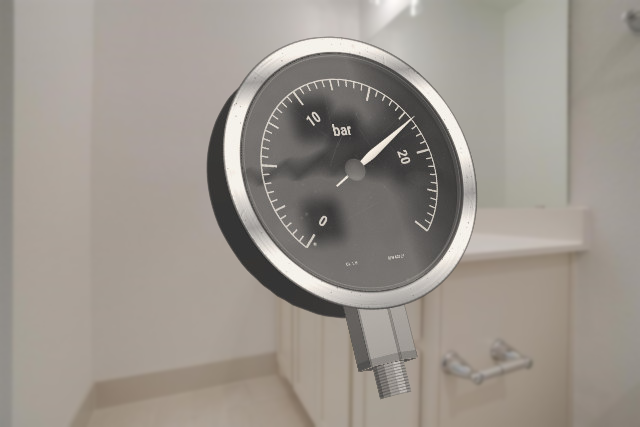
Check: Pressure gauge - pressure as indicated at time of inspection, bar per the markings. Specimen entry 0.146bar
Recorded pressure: 18bar
